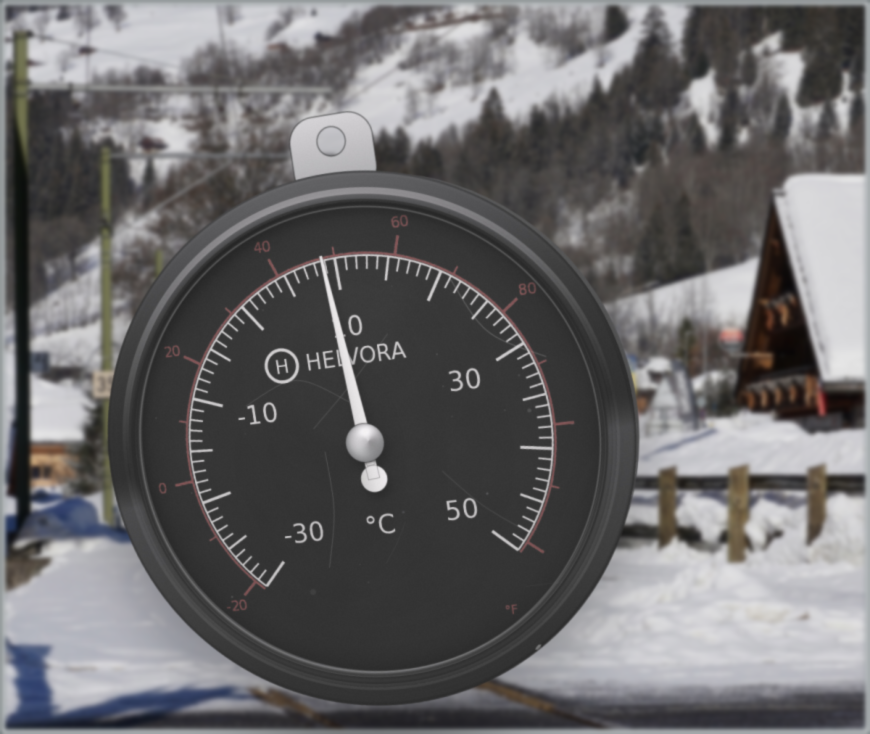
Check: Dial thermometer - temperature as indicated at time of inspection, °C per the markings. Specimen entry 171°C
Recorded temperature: 9°C
